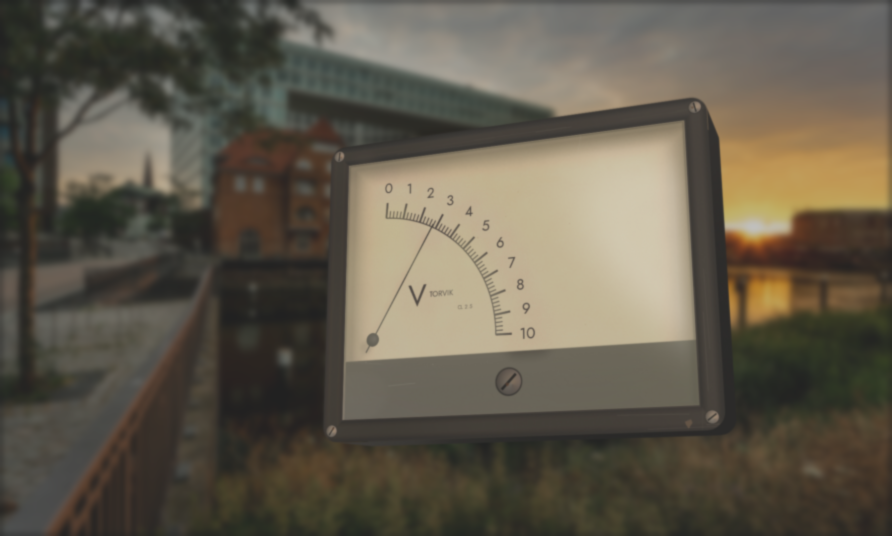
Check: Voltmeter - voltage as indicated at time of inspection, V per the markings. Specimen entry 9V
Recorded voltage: 3V
